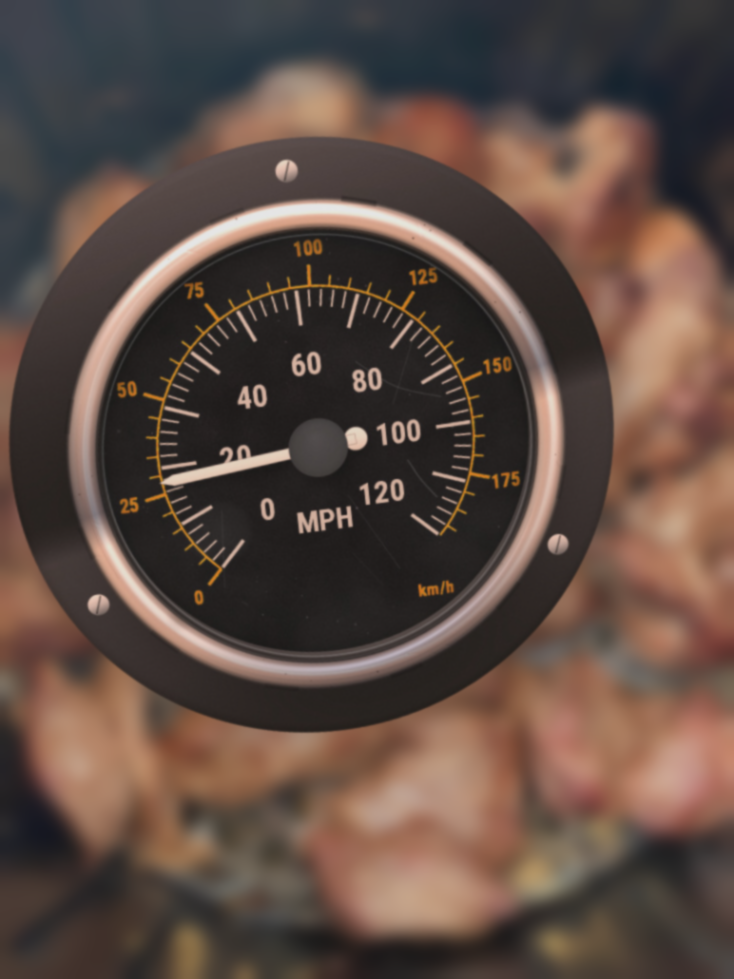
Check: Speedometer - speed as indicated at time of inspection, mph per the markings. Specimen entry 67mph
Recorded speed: 18mph
